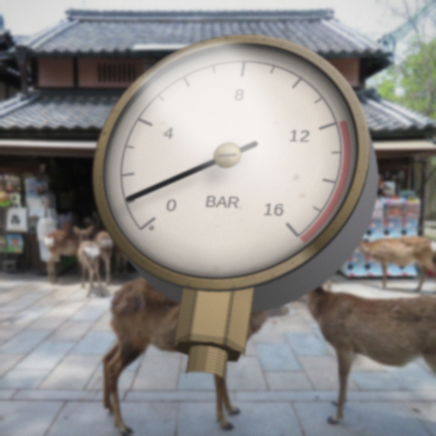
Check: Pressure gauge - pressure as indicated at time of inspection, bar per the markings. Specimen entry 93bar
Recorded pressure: 1bar
